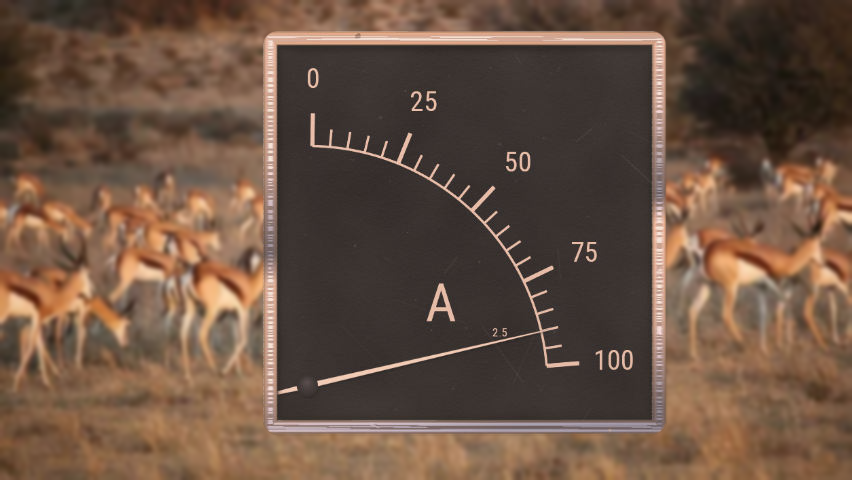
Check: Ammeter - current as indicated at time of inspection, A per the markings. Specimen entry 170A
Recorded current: 90A
